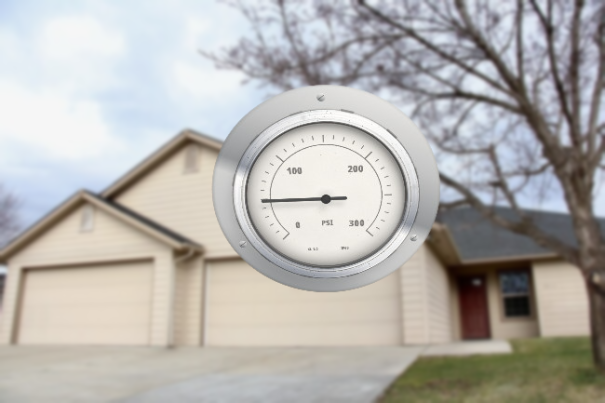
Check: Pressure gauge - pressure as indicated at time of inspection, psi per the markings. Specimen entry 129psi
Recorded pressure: 50psi
